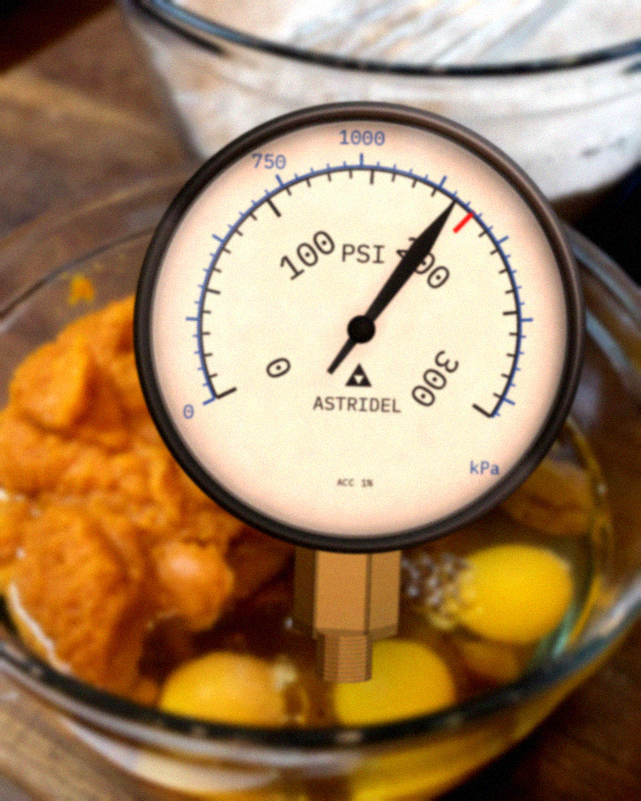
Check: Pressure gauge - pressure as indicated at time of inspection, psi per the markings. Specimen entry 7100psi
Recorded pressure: 190psi
